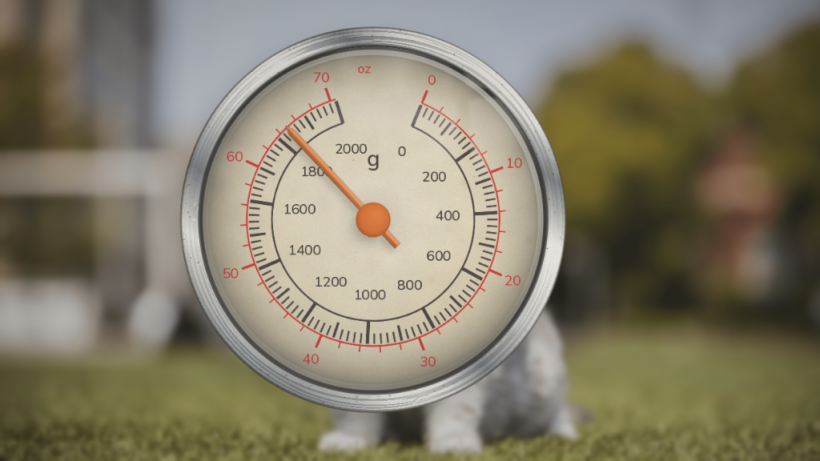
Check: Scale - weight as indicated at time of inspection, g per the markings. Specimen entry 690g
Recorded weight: 1840g
